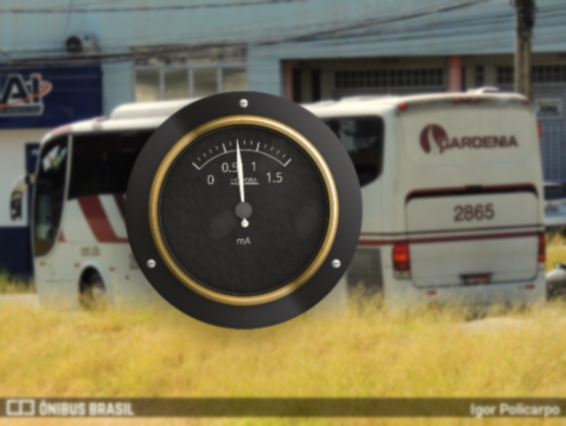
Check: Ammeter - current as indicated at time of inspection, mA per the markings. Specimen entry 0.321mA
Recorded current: 0.7mA
